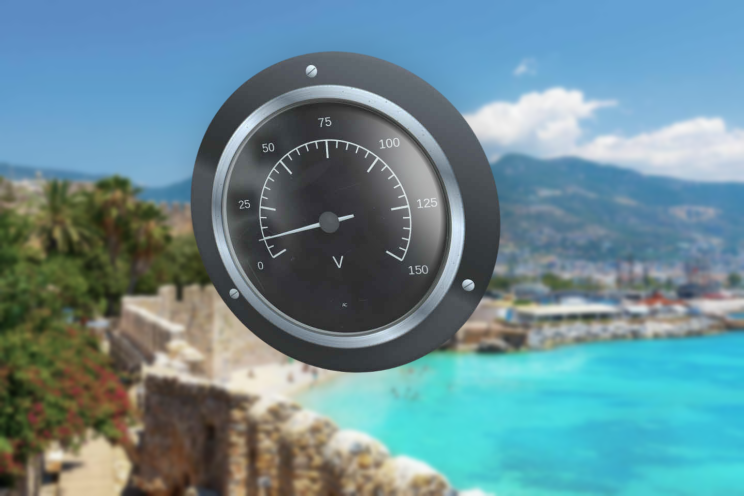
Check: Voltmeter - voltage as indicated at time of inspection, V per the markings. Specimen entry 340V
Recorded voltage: 10V
